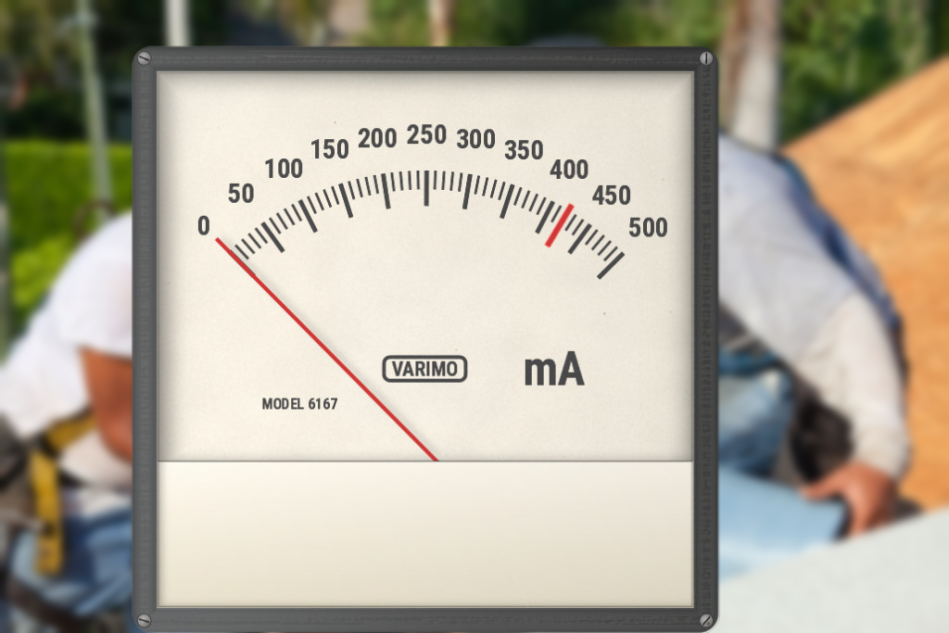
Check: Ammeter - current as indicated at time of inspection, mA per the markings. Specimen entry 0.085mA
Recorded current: 0mA
